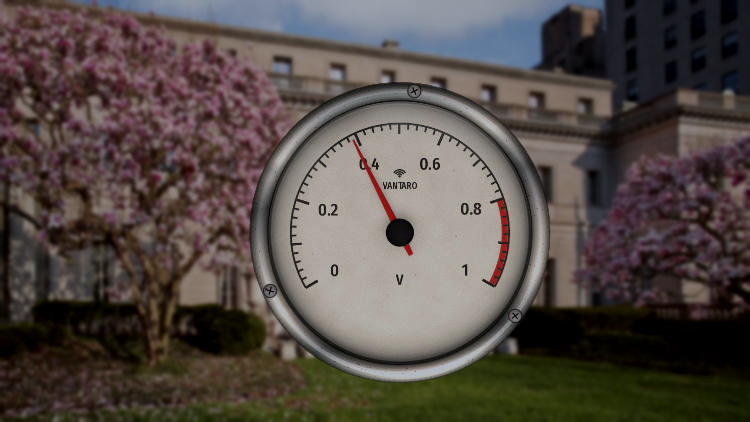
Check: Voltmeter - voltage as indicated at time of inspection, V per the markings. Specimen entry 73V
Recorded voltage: 0.39V
